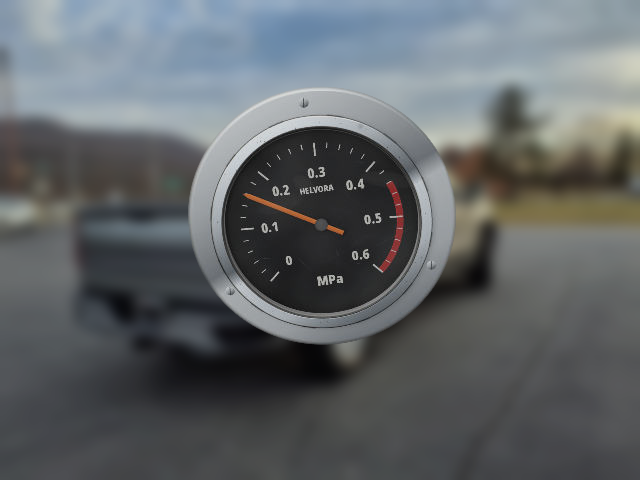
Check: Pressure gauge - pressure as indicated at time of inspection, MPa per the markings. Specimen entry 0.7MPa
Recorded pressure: 0.16MPa
